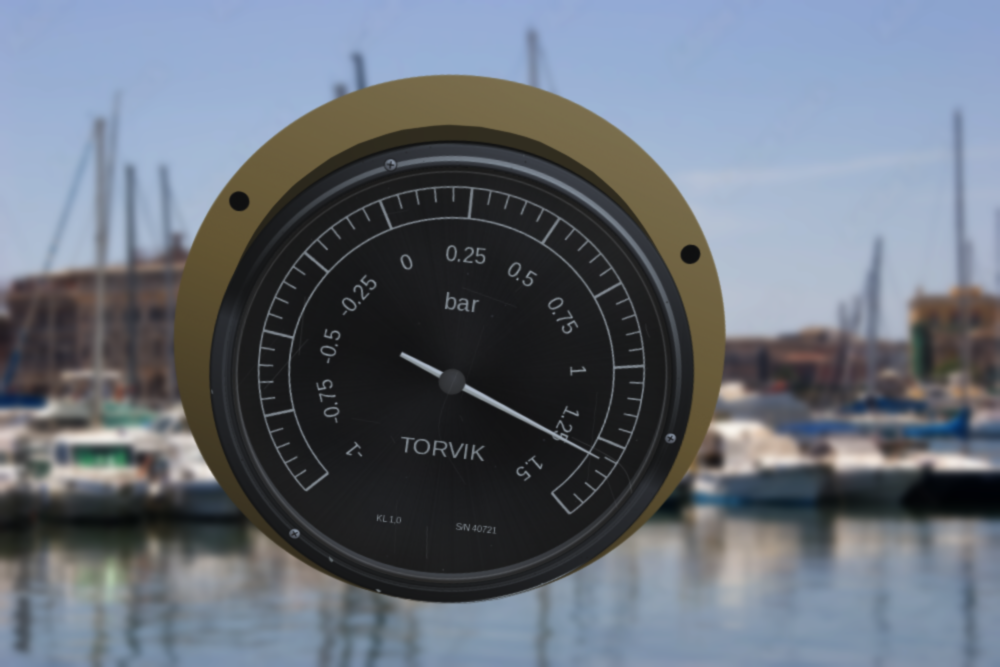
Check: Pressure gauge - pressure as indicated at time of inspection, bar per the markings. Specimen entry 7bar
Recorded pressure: 1.3bar
